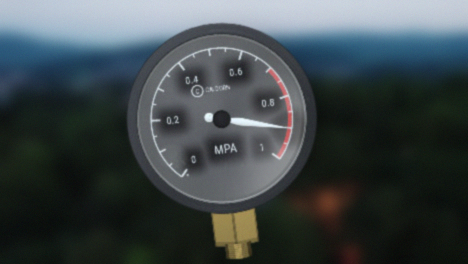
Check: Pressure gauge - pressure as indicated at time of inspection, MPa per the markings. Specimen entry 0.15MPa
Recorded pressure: 0.9MPa
